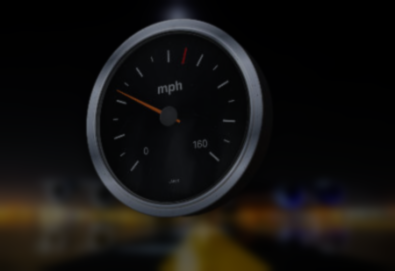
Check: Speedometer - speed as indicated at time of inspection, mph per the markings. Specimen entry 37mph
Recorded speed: 45mph
